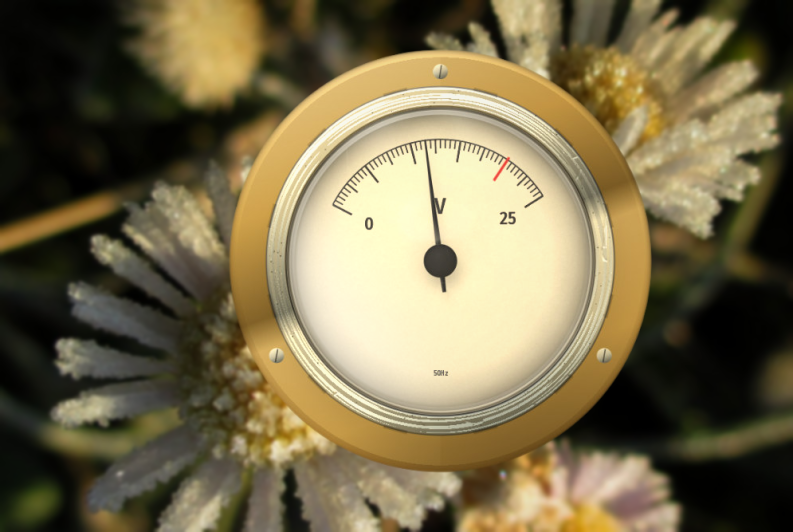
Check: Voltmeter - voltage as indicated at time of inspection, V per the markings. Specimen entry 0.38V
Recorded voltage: 11.5V
